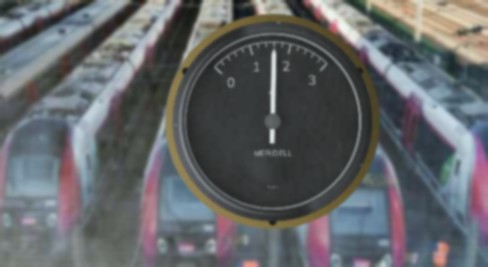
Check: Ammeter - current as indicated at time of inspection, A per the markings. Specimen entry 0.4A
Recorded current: 1.6A
